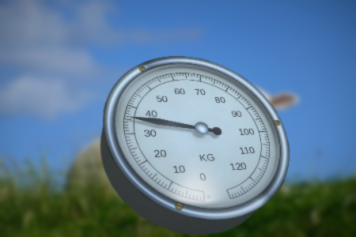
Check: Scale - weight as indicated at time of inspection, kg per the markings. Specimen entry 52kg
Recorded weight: 35kg
